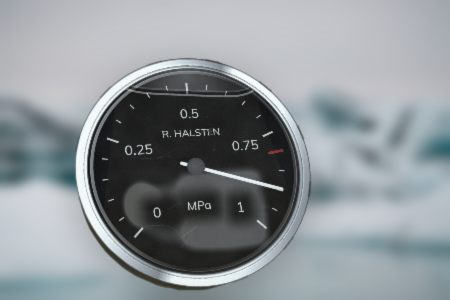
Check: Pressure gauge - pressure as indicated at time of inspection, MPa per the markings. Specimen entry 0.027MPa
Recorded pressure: 0.9MPa
